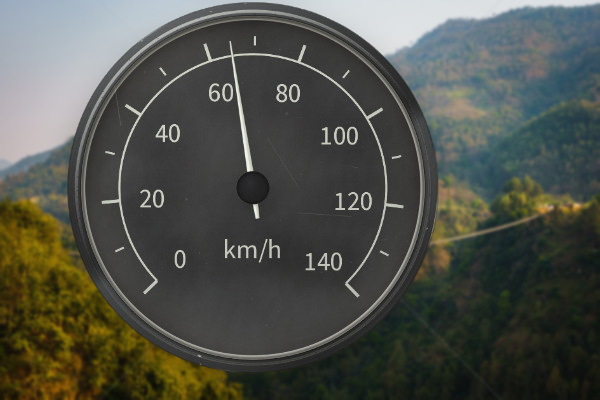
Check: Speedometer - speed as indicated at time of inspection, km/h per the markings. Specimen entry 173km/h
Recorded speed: 65km/h
